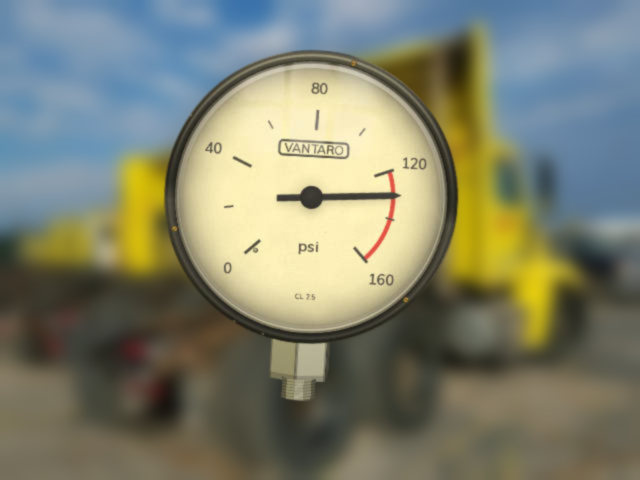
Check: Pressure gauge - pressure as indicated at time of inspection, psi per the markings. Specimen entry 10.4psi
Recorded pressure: 130psi
